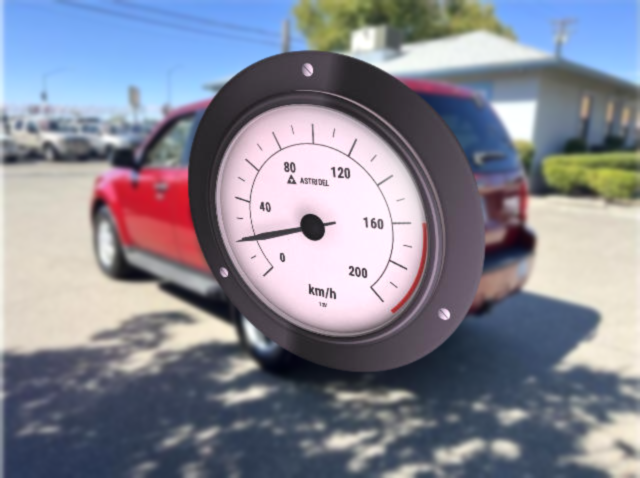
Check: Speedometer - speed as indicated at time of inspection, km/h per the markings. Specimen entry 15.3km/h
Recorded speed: 20km/h
